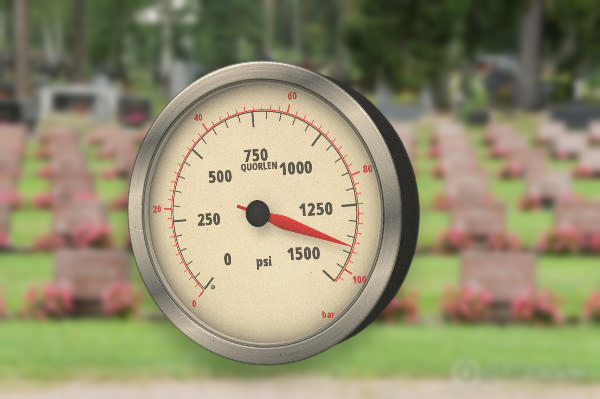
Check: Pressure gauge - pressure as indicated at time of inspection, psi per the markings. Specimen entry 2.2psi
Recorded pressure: 1375psi
